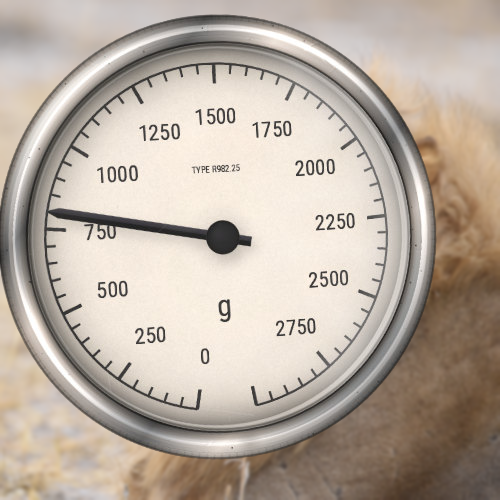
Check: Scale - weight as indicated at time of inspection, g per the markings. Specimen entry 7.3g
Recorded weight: 800g
